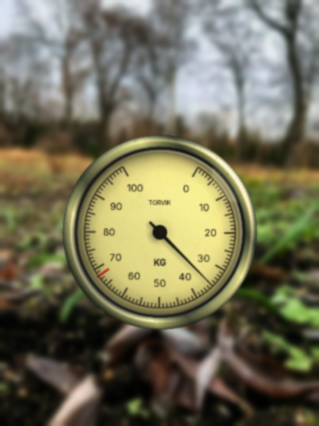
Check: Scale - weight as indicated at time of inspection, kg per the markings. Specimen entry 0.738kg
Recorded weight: 35kg
